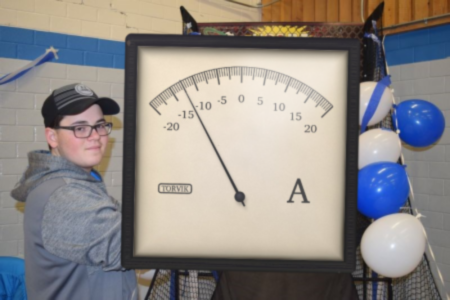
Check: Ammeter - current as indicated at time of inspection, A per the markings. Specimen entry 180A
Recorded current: -12.5A
